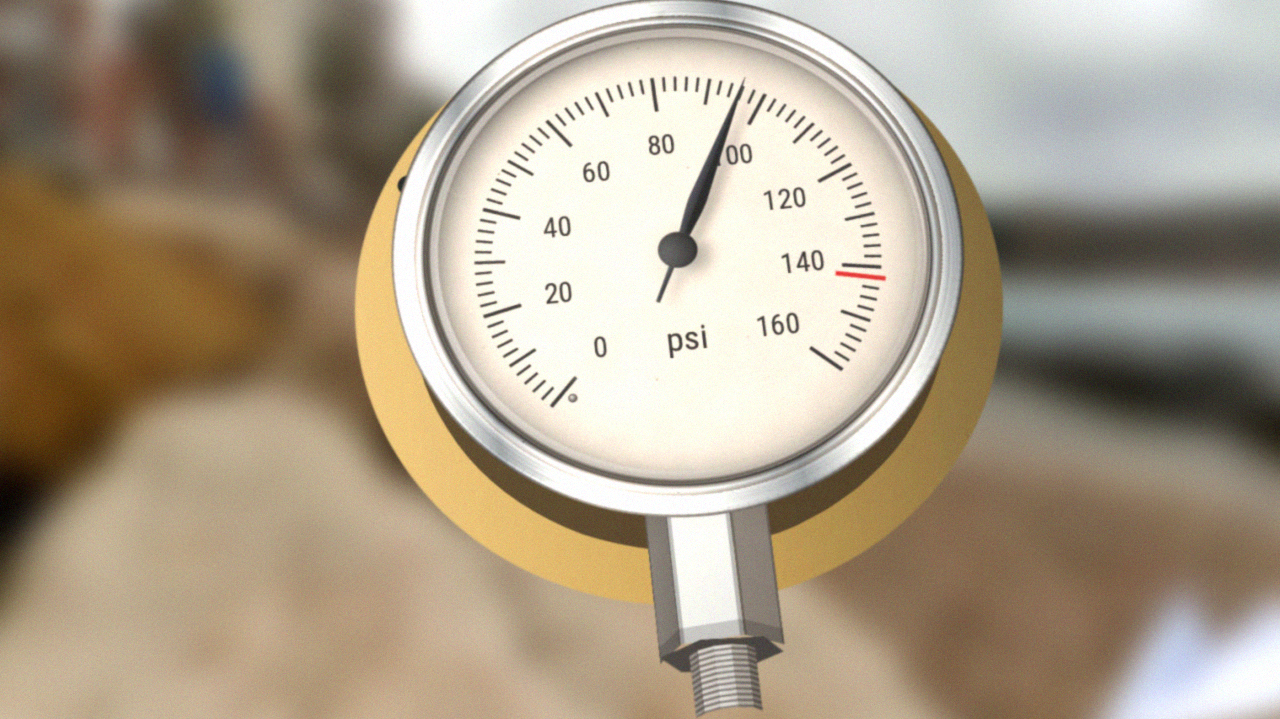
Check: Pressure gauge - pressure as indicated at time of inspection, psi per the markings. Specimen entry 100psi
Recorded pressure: 96psi
